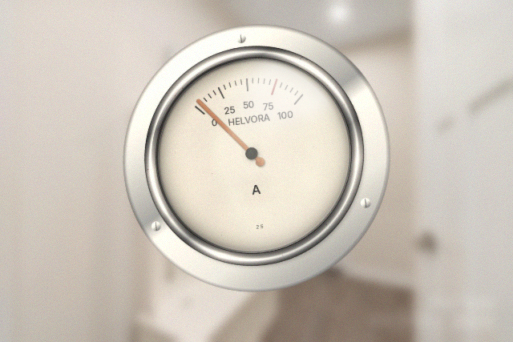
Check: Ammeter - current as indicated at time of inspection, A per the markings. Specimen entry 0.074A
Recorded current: 5A
